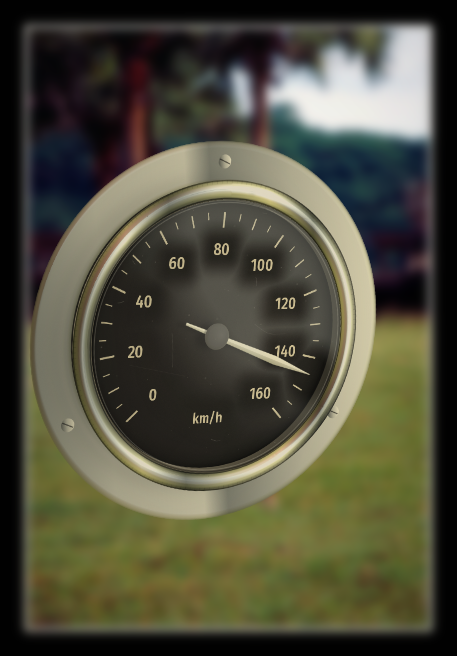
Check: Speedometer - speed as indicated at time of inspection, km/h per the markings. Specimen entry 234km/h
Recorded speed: 145km/h
